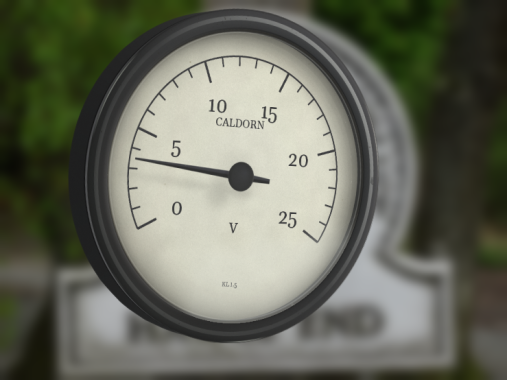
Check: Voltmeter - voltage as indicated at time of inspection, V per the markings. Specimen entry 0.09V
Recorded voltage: 3.5V
